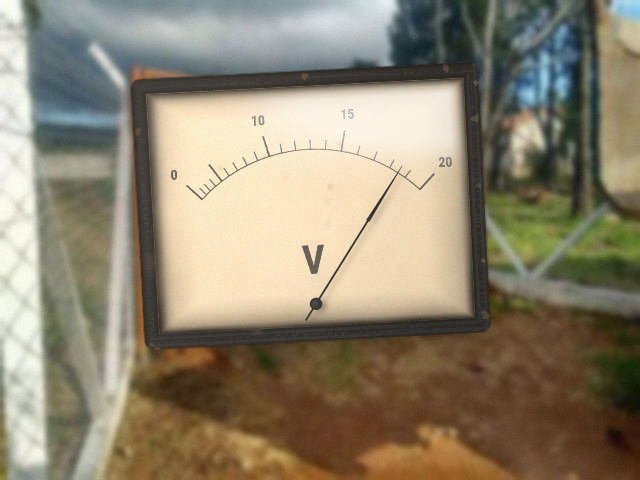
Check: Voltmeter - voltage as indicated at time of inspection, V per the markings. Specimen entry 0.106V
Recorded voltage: 18.5V
